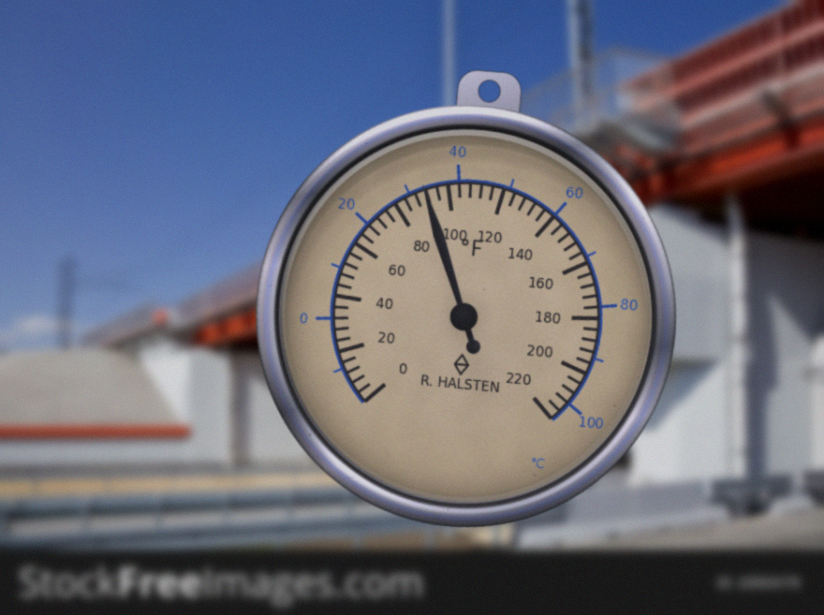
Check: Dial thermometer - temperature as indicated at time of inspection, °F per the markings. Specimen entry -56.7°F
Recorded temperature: 92°F
